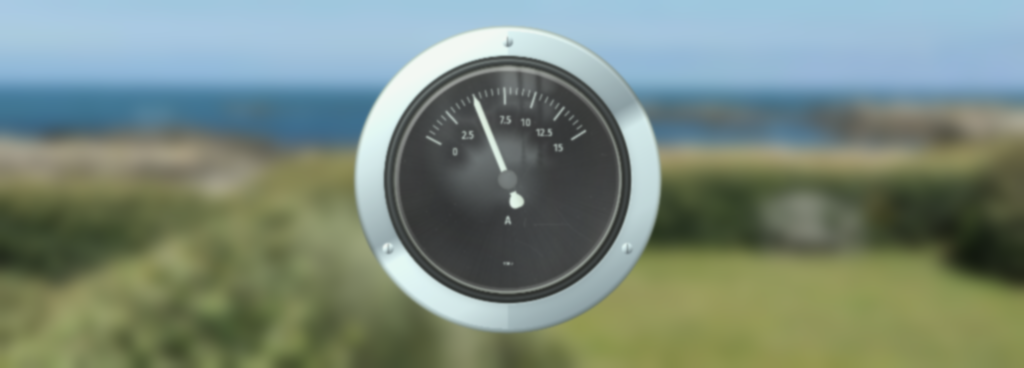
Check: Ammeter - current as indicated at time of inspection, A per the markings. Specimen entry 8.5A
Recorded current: 5A
